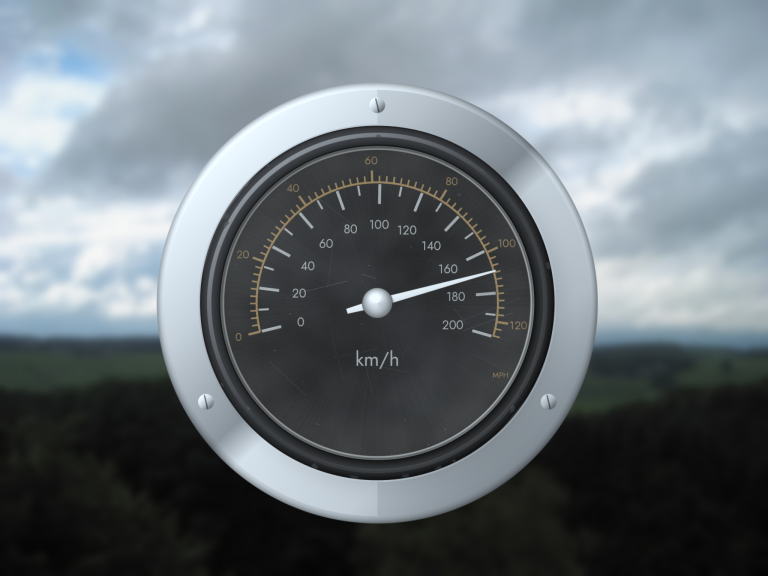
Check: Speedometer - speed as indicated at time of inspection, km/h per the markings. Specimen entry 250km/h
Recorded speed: 170km/h
